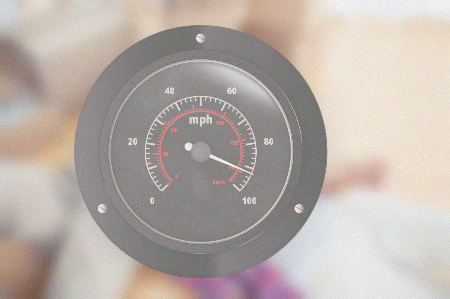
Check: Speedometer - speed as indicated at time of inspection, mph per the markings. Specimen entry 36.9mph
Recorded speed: 92mph
